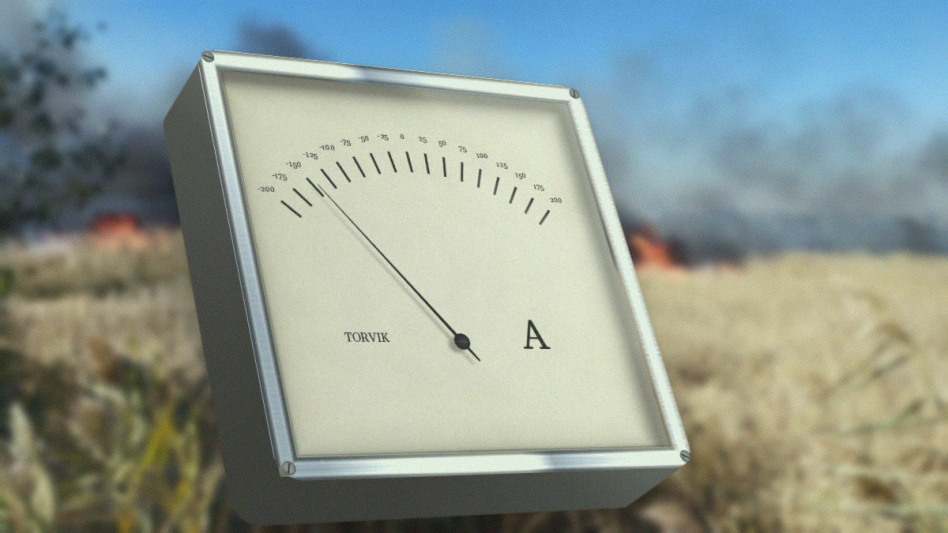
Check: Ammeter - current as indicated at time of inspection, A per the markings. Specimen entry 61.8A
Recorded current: -150A
